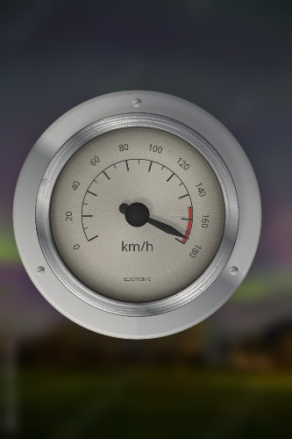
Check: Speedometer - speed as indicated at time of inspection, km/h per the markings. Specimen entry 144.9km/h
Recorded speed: 175km/h
